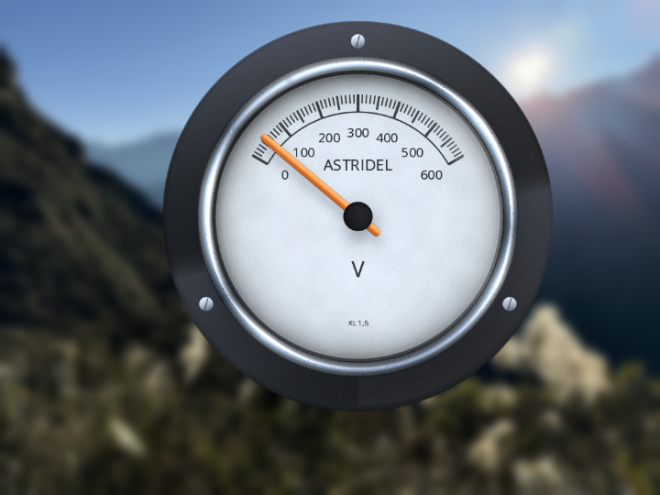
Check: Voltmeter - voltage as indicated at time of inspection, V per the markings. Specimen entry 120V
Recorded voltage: 50V
